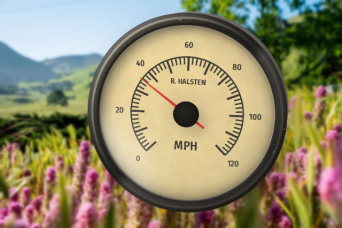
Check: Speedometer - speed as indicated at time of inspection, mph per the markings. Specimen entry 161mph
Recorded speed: 36mph
